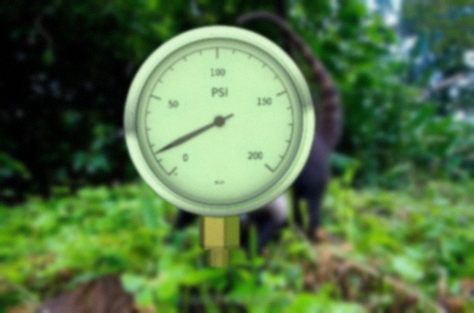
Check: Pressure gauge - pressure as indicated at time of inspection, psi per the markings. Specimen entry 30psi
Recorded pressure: 15psi
